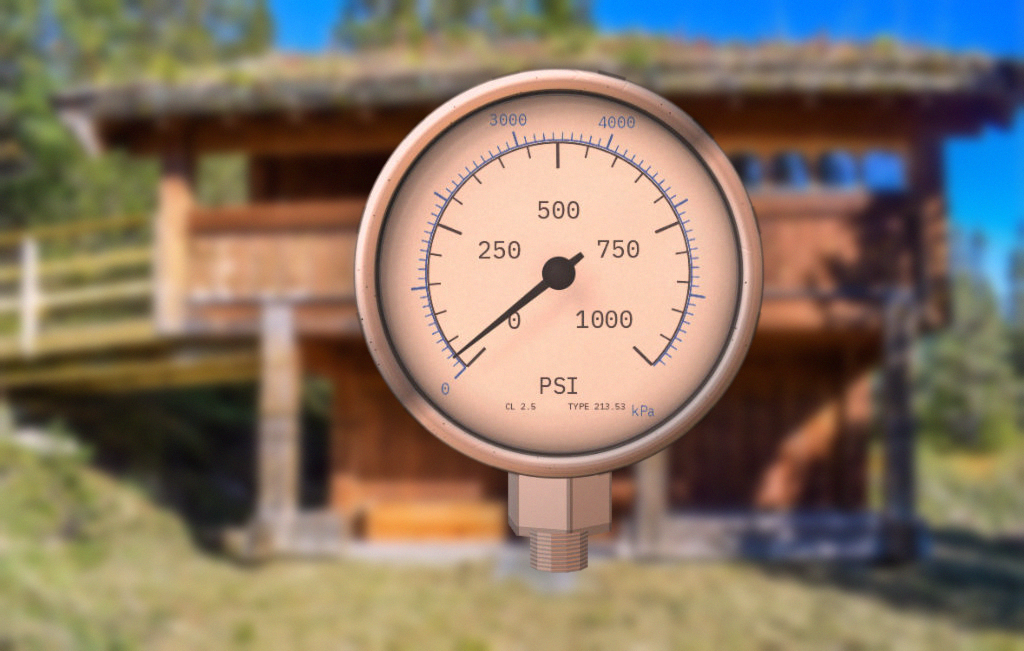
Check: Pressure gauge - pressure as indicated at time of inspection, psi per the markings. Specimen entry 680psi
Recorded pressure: 25psi
